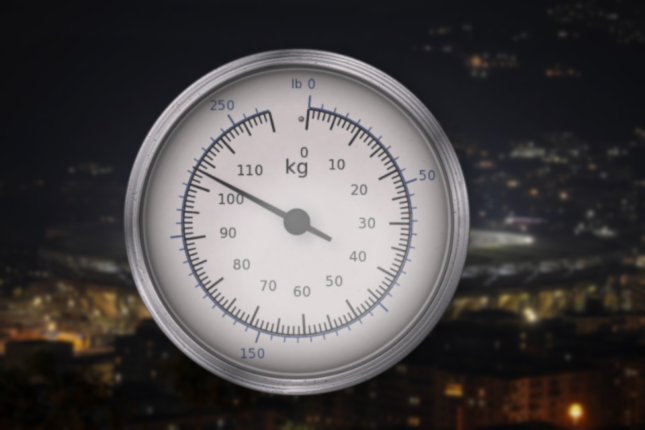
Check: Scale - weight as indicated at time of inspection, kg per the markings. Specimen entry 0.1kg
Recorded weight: 103kg
